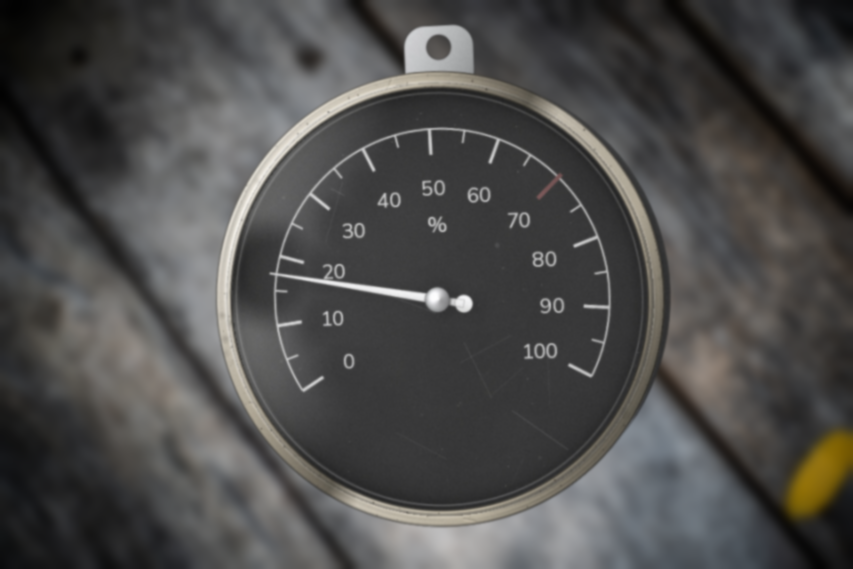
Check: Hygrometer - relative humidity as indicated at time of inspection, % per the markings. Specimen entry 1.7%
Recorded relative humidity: 17.5%
